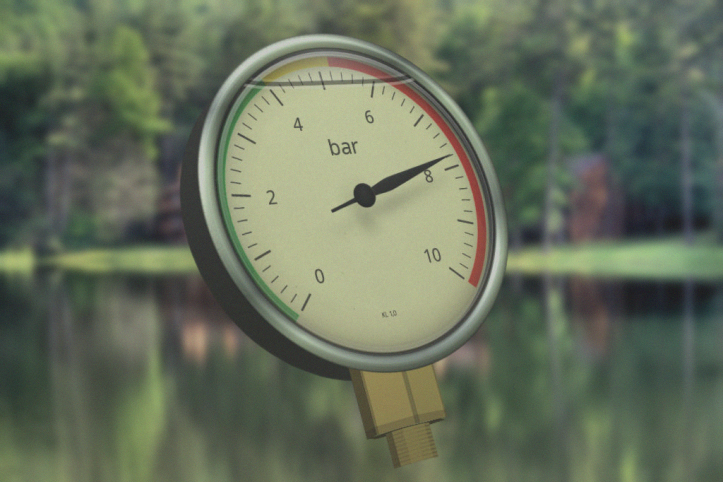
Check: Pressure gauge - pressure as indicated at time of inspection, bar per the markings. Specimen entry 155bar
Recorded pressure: 7.8bar
